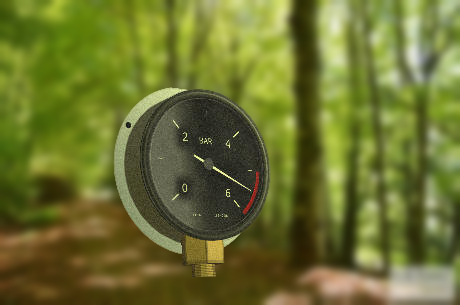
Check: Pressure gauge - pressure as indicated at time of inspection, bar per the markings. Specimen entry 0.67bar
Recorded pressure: 5.5bar
